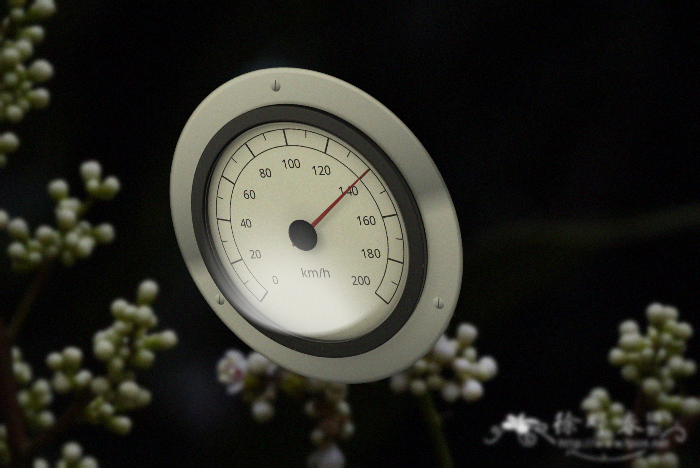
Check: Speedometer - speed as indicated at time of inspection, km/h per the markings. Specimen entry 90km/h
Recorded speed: 140km/h
